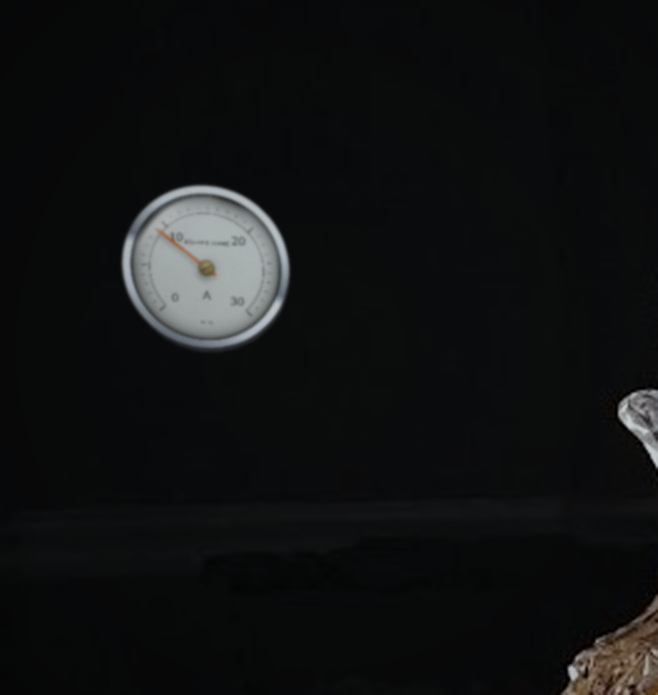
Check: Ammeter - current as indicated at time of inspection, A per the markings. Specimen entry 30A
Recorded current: 9A
